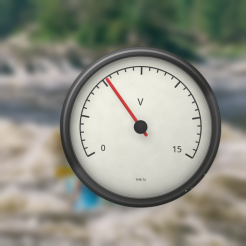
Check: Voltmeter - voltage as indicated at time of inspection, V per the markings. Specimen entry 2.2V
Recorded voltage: 5.25V
